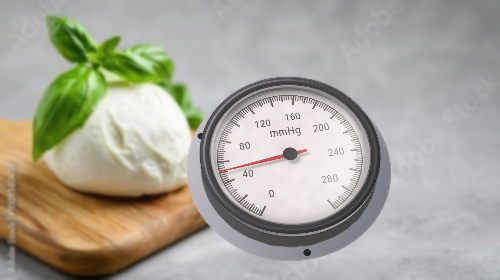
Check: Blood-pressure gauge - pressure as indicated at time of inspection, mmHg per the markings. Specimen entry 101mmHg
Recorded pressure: 50mmHg
